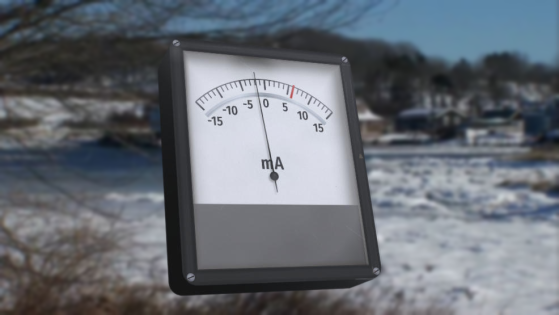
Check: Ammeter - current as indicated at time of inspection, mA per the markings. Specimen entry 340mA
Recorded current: -2mA
